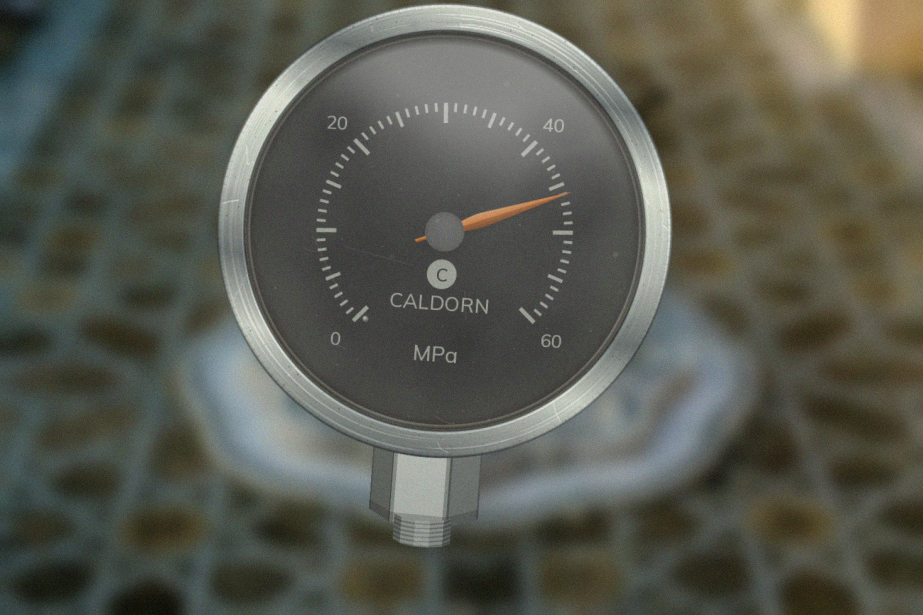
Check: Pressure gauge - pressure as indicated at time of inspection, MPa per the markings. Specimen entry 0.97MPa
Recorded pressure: 46MPa
